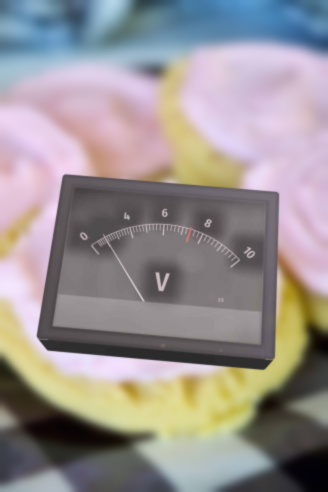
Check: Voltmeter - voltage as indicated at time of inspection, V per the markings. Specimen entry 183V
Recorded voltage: 2V
